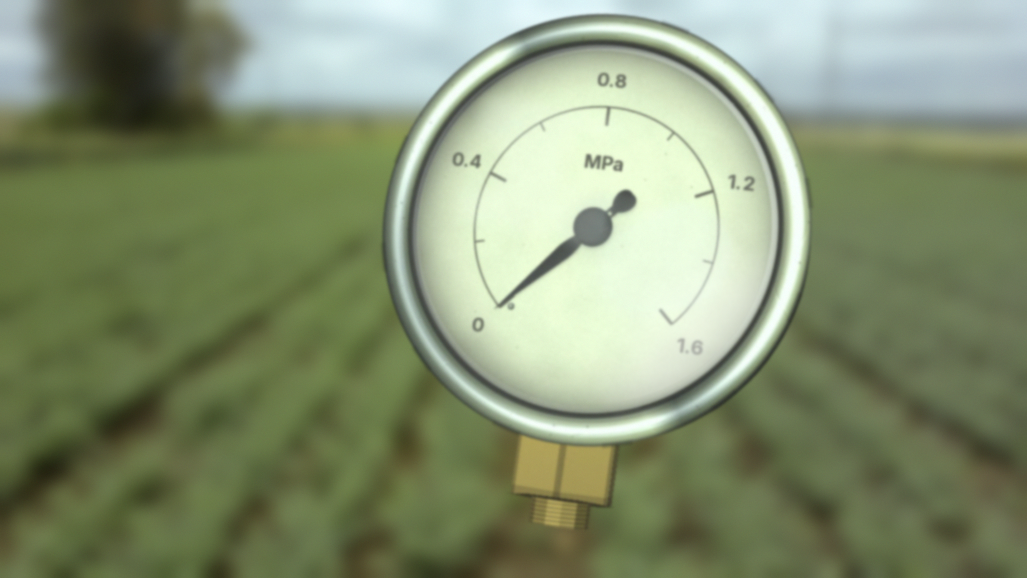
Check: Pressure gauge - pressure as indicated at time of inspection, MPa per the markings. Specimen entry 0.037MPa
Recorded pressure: 0MPa
